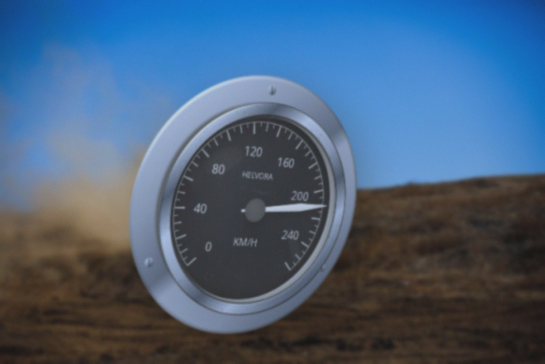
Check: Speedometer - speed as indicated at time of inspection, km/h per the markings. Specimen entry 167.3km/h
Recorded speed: 210km/h
